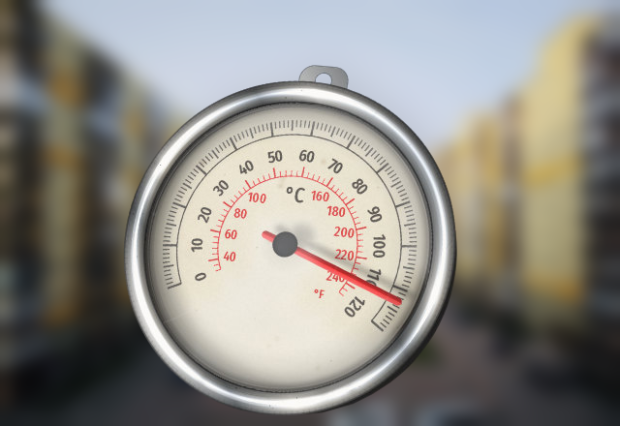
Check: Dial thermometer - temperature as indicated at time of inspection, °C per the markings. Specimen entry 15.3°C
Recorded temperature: 113°C
